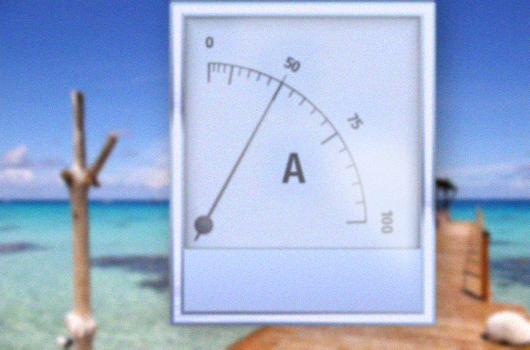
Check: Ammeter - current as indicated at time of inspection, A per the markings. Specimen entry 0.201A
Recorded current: 50A
